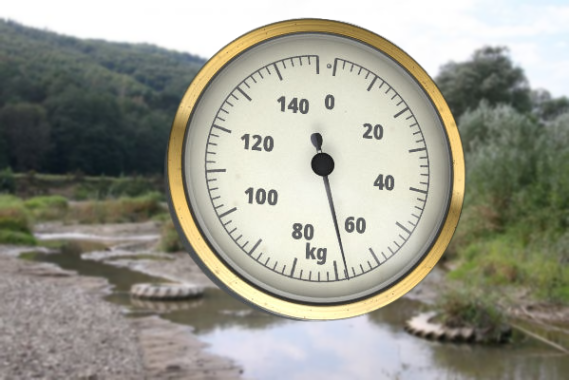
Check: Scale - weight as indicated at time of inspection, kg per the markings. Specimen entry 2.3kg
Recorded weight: 68kg
